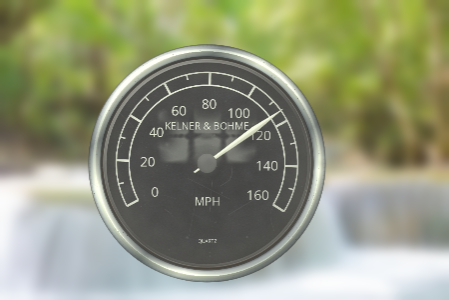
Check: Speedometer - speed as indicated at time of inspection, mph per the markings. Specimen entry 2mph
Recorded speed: 115mph
